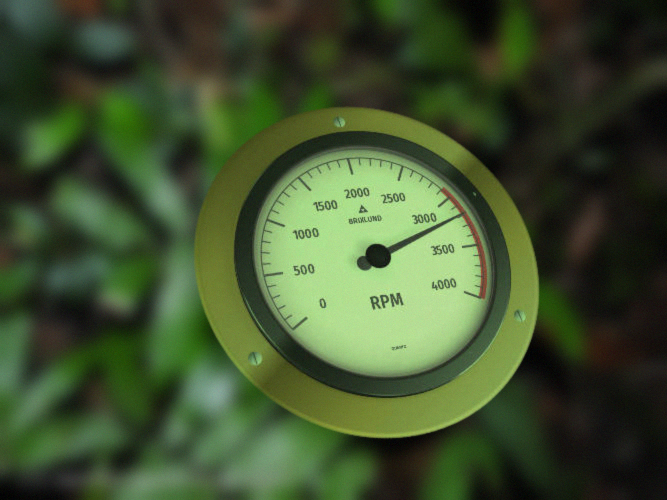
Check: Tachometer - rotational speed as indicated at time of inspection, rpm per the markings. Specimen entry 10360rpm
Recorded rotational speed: 3200rpm
